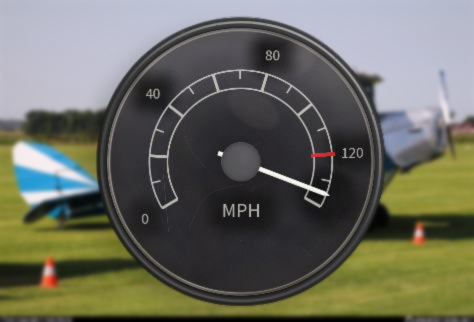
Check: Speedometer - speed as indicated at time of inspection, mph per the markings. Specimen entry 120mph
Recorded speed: 135mph
